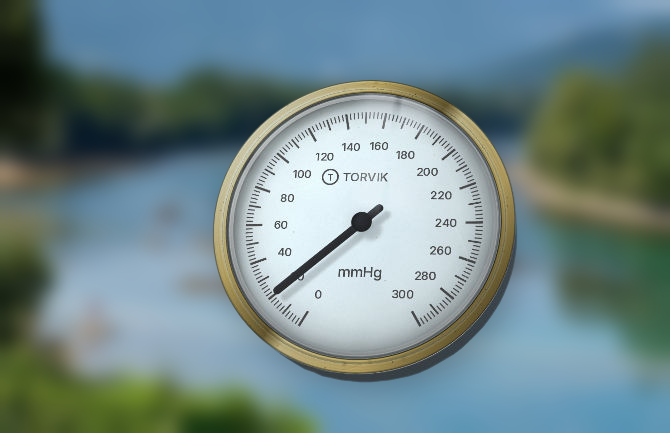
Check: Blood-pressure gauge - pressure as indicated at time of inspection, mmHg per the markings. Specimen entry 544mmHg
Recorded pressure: 20mmHg
